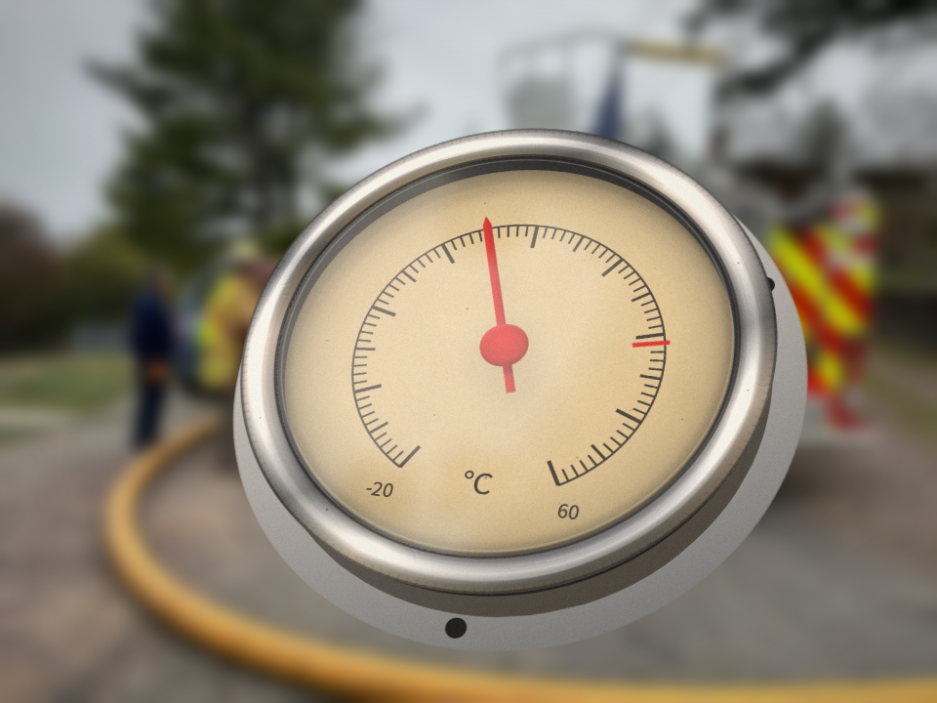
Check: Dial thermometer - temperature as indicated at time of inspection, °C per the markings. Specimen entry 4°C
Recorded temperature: 15°C
